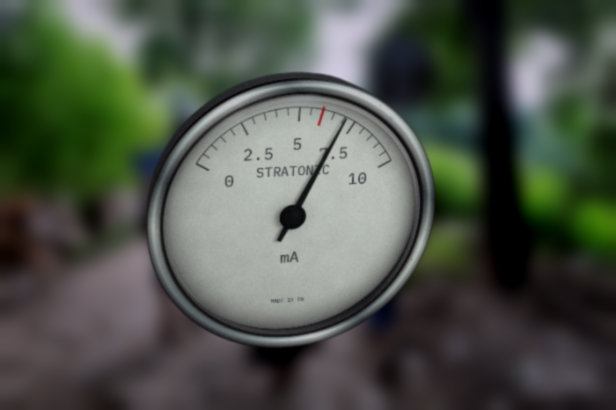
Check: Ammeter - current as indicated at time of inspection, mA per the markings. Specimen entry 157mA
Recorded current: 7mA
